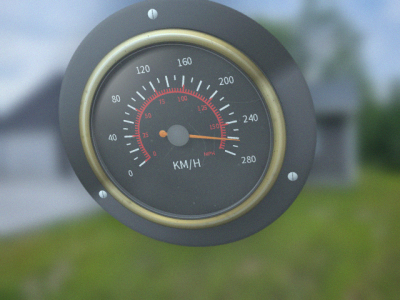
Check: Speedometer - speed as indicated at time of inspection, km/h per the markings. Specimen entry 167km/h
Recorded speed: 260km/h
